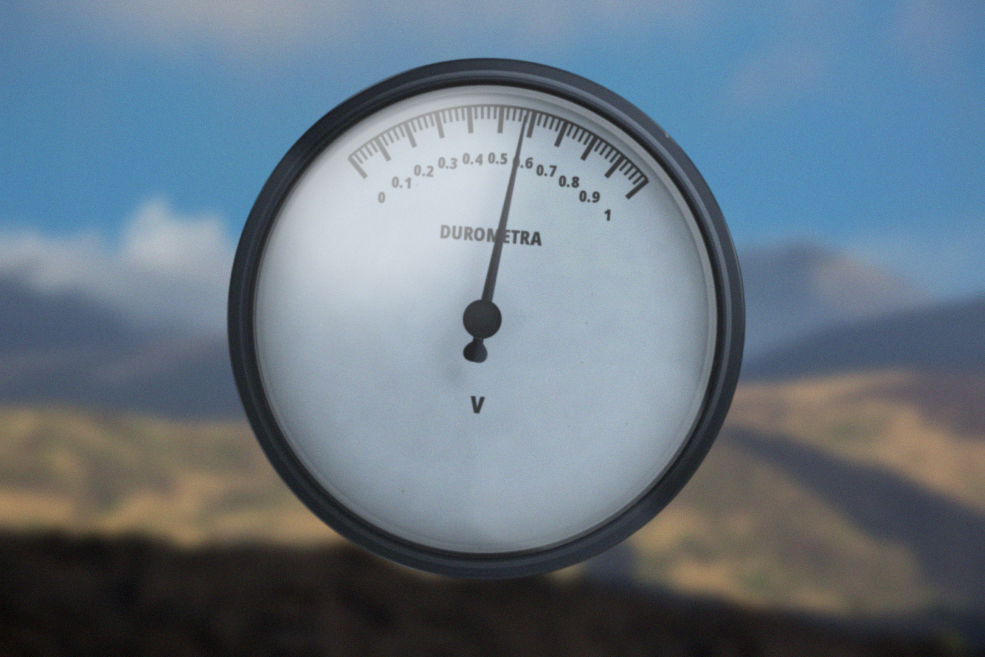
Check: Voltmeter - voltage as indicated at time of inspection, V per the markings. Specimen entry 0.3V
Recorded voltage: 0.58V
